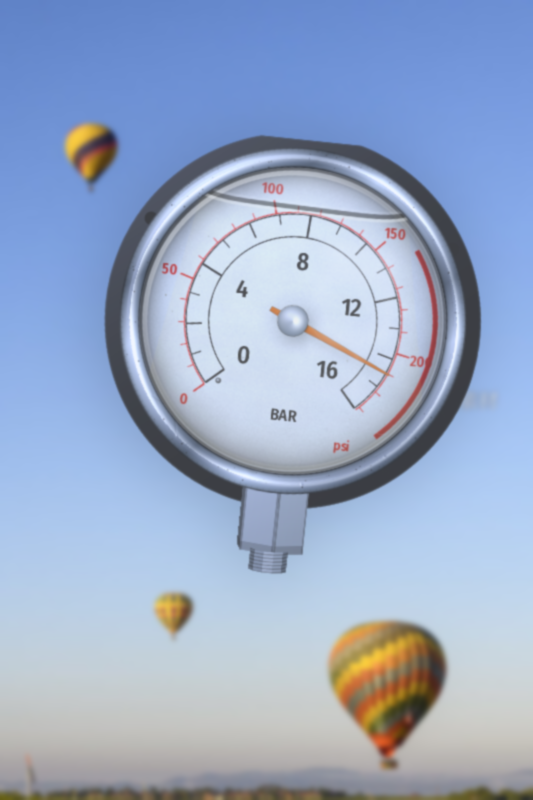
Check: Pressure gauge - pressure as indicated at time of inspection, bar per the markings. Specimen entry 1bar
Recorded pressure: 14.5bar
